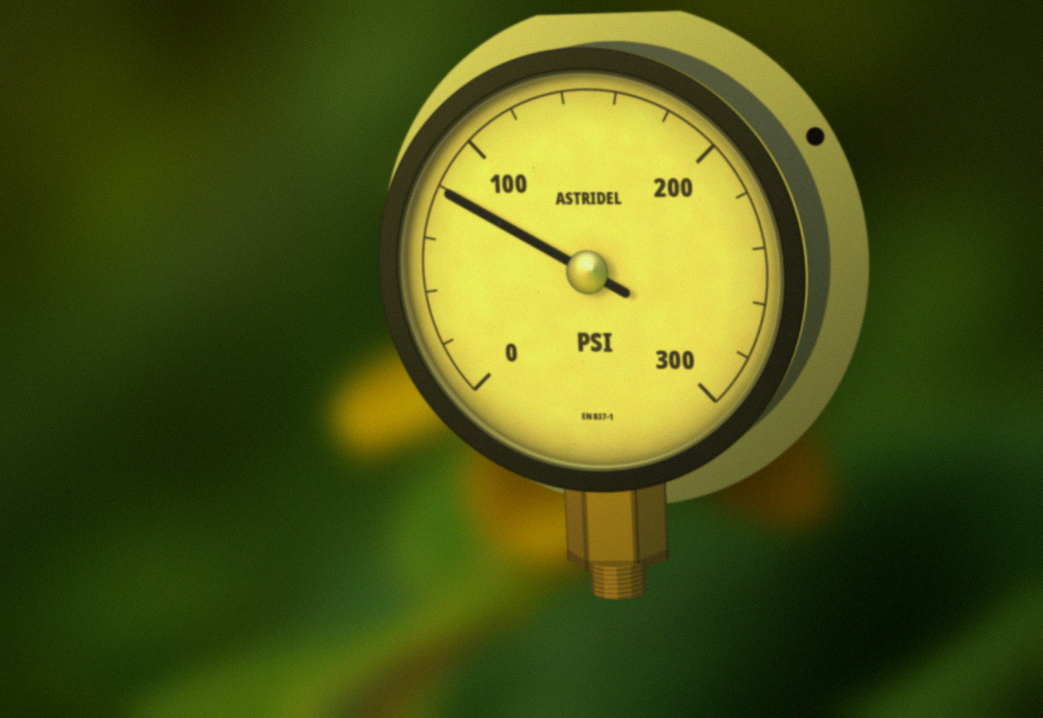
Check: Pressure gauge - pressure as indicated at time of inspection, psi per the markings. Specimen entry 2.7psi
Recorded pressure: 80psi
